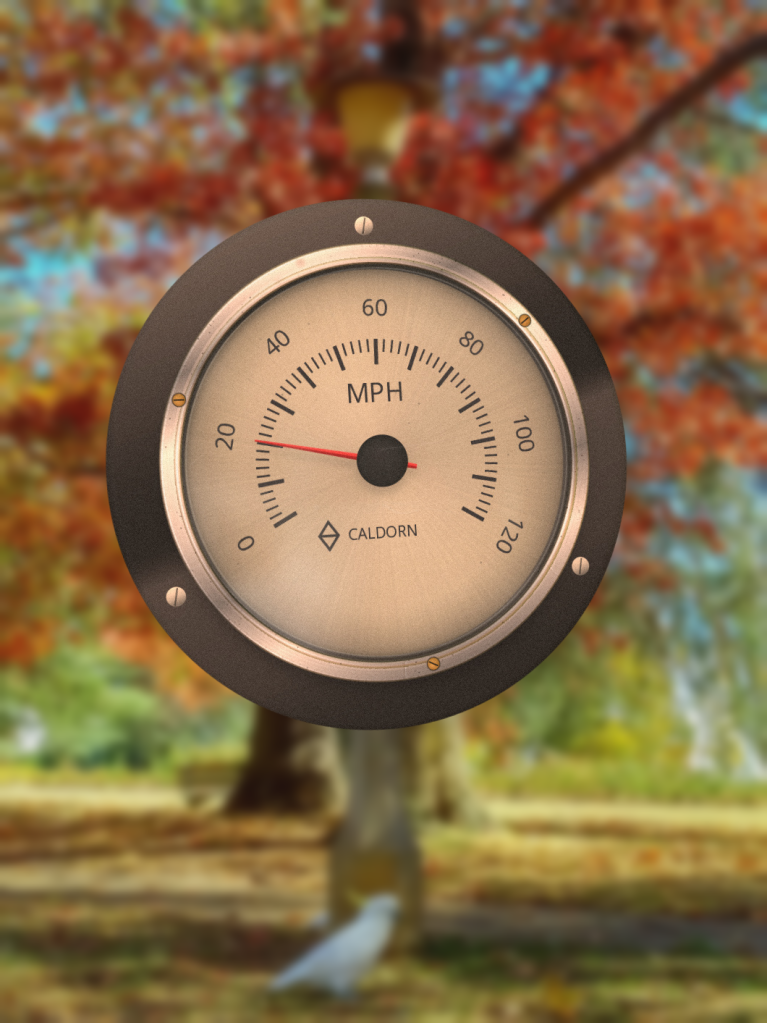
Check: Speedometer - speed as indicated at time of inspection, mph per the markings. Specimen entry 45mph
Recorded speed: 20mph
